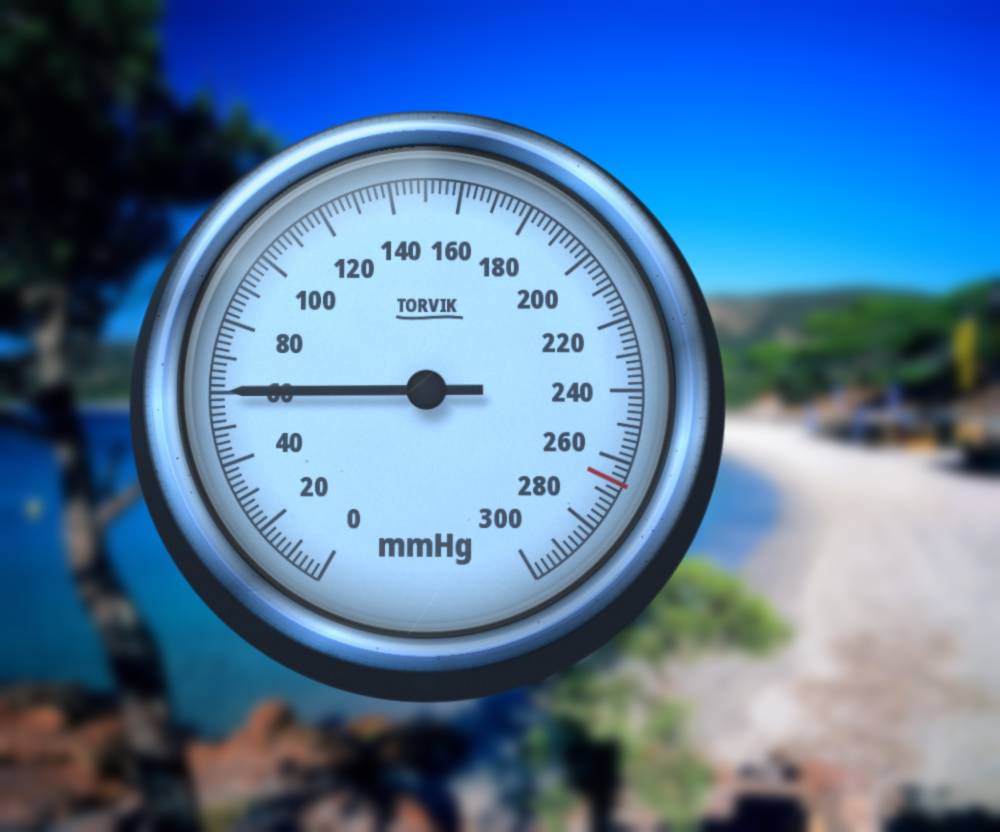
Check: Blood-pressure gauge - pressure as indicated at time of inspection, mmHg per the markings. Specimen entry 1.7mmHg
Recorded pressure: 60mmHg
